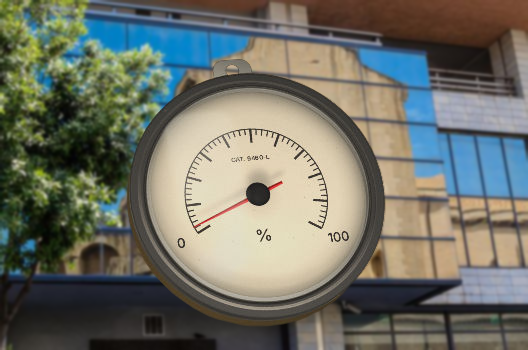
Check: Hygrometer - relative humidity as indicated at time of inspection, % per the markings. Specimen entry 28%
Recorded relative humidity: 2%
